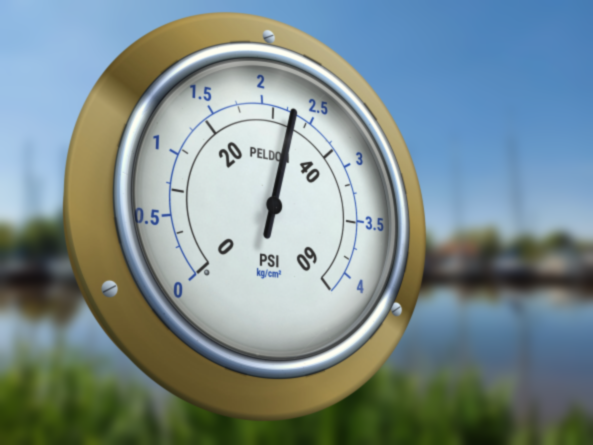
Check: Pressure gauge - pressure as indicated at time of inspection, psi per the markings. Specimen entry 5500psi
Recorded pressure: 32.5psi
